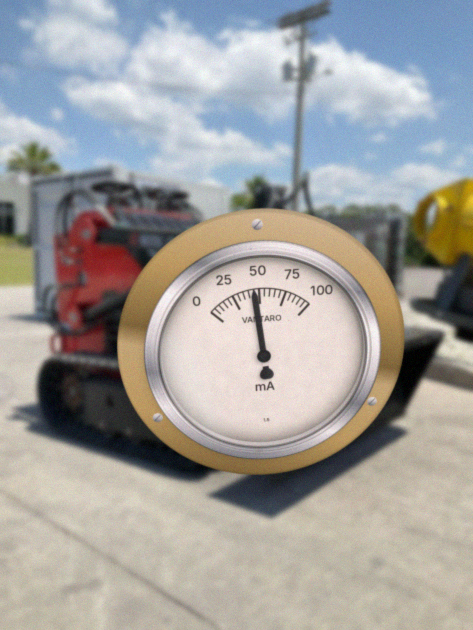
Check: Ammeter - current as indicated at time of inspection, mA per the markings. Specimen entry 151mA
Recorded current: 45mA
